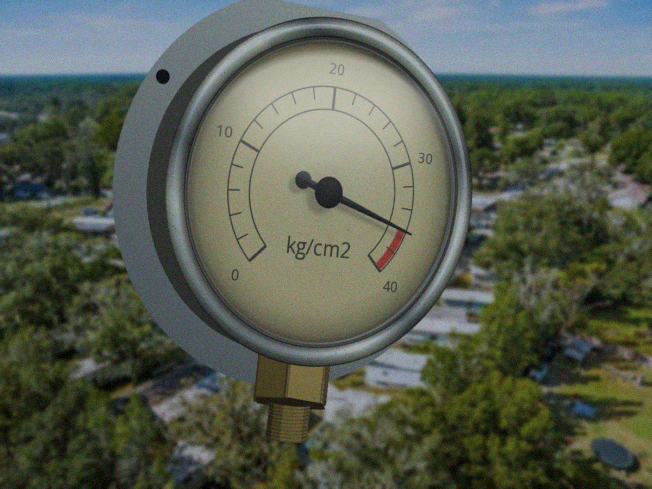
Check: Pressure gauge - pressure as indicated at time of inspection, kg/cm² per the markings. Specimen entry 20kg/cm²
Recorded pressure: 36kg/cm²
